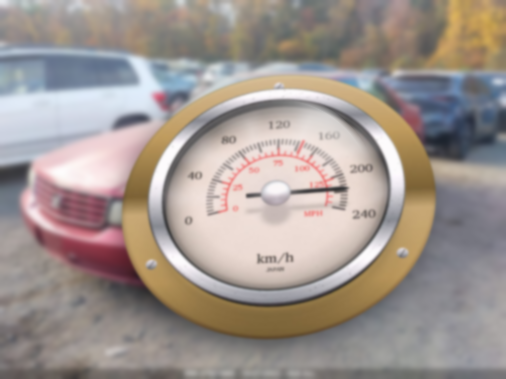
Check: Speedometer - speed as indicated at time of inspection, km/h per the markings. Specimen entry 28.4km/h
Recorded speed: 220km/h
